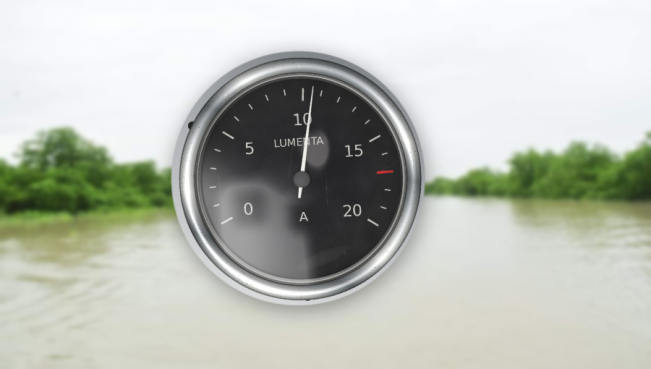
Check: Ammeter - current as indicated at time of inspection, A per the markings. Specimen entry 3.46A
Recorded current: 10.5A
